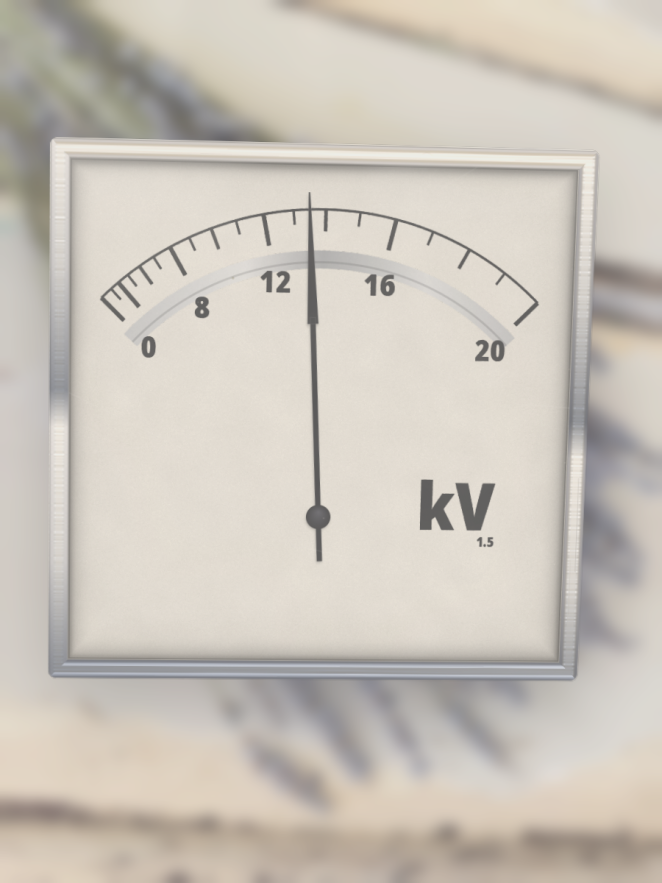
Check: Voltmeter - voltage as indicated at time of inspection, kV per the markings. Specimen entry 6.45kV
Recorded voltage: 13.5kV
